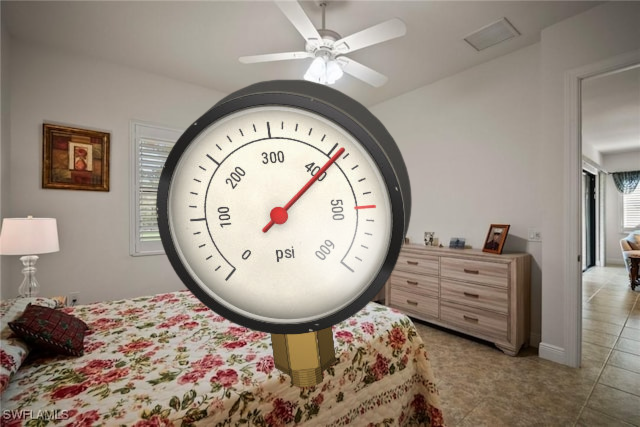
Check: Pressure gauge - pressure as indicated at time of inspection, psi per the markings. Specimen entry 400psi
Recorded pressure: 410psi
